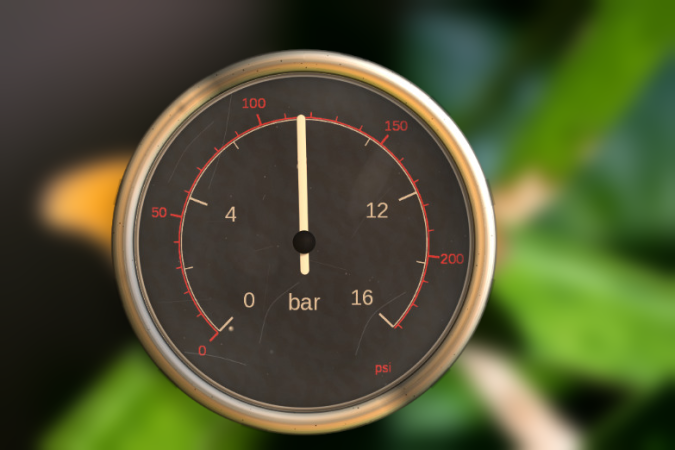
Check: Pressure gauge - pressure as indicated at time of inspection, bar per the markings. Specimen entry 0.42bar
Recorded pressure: 8bar
